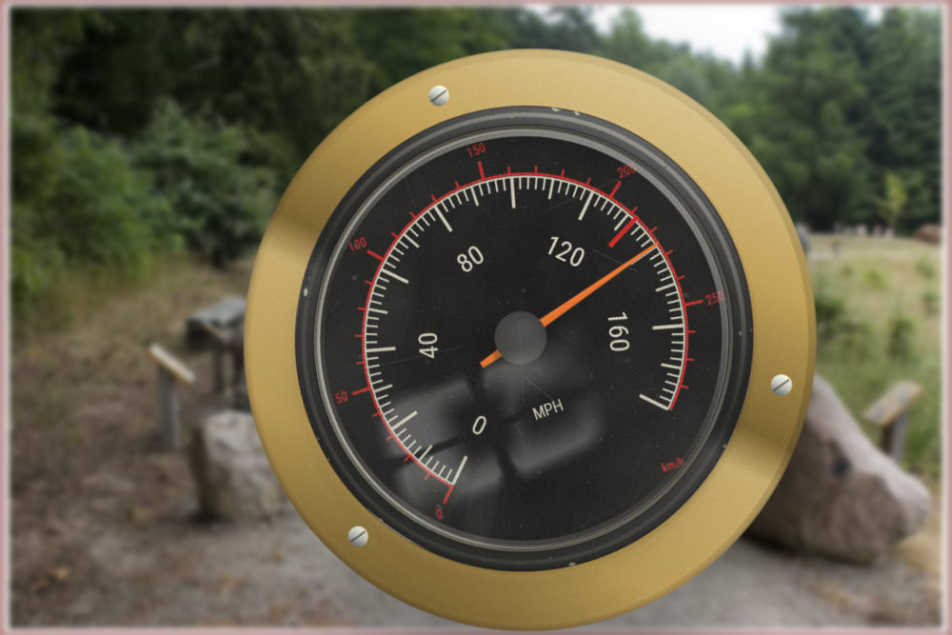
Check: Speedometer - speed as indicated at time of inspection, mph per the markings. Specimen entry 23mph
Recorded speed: 140mph
